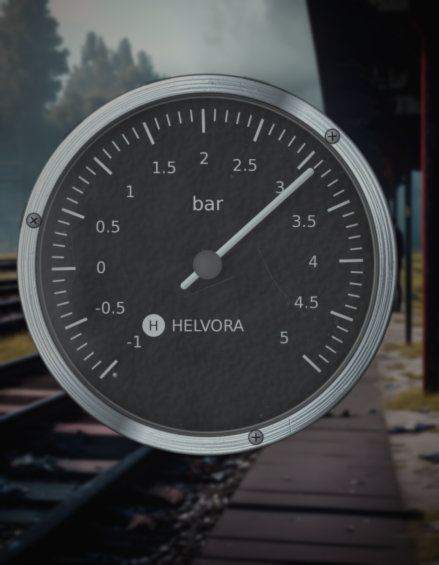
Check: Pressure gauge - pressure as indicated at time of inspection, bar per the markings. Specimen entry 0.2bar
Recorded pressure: 3.1bar
